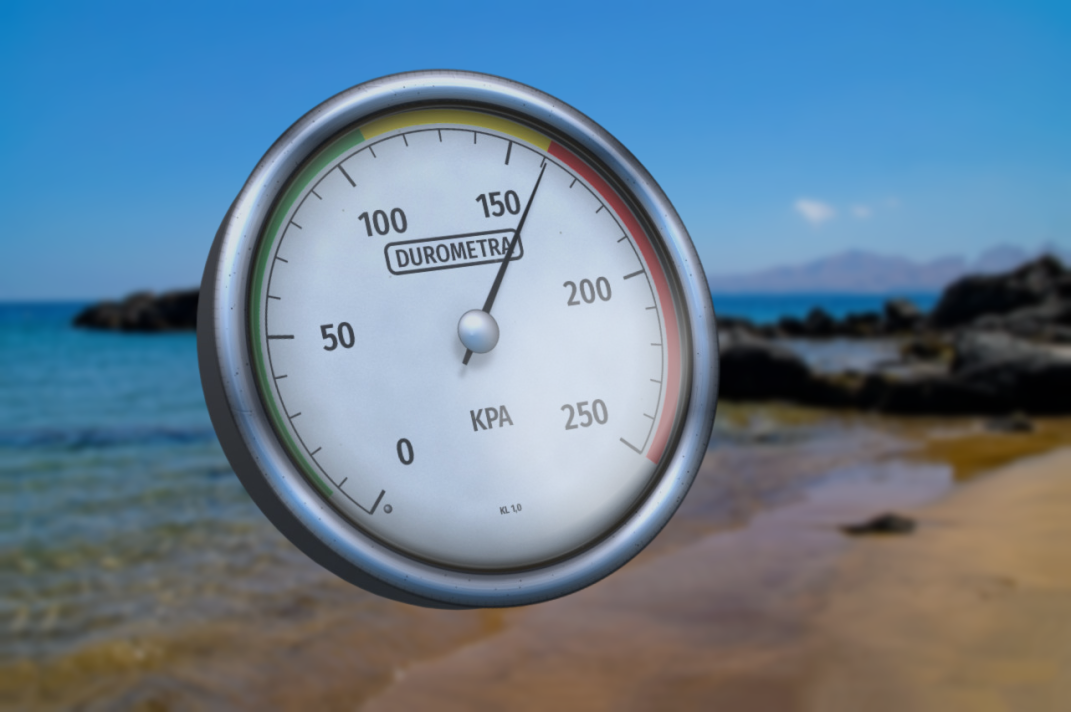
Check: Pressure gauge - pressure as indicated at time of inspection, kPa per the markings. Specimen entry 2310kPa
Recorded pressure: 160kPa
